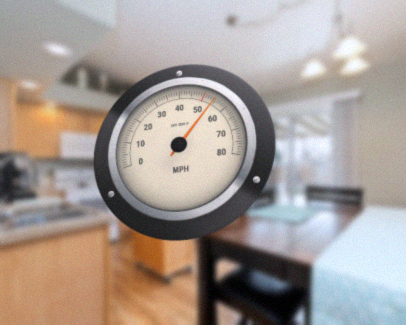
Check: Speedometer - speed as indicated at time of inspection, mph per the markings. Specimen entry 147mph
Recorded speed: 55mph
